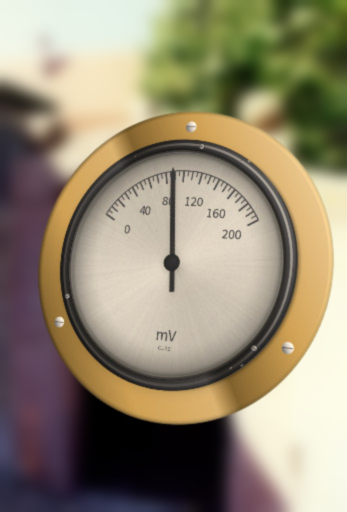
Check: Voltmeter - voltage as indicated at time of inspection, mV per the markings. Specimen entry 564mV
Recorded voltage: 90mV
